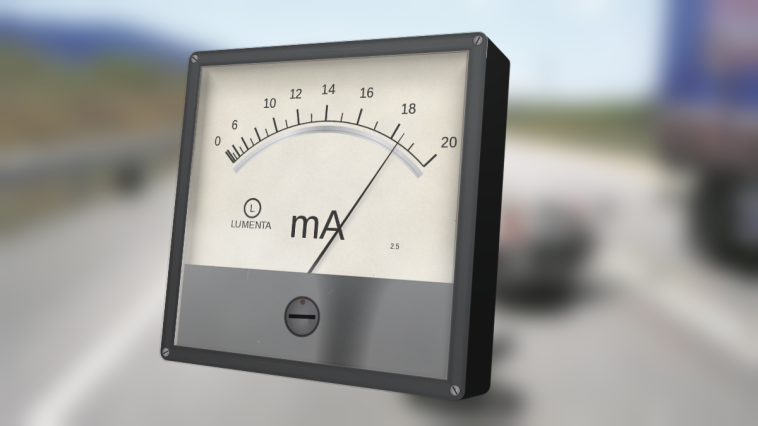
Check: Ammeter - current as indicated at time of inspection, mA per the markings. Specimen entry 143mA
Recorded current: 18.5mA
